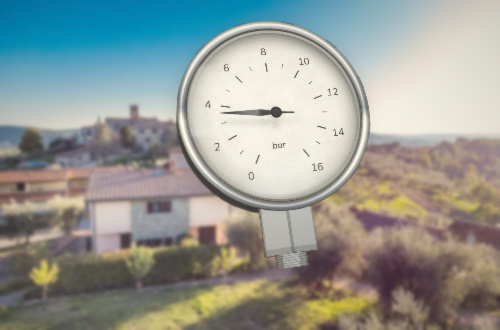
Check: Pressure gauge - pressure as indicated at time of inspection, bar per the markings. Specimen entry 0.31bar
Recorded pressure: 3.5bar
